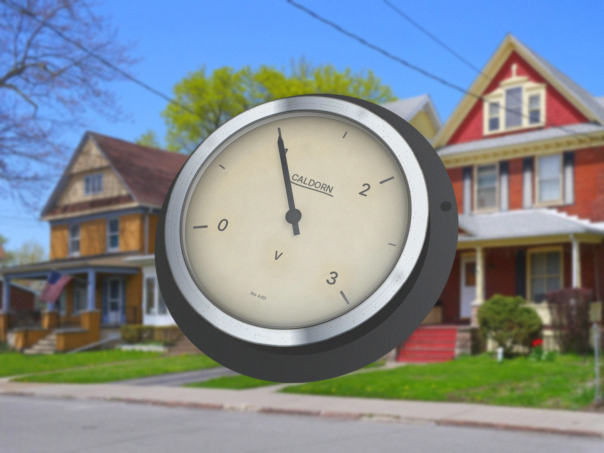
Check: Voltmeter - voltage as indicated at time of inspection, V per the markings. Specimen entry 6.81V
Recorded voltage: 1V
